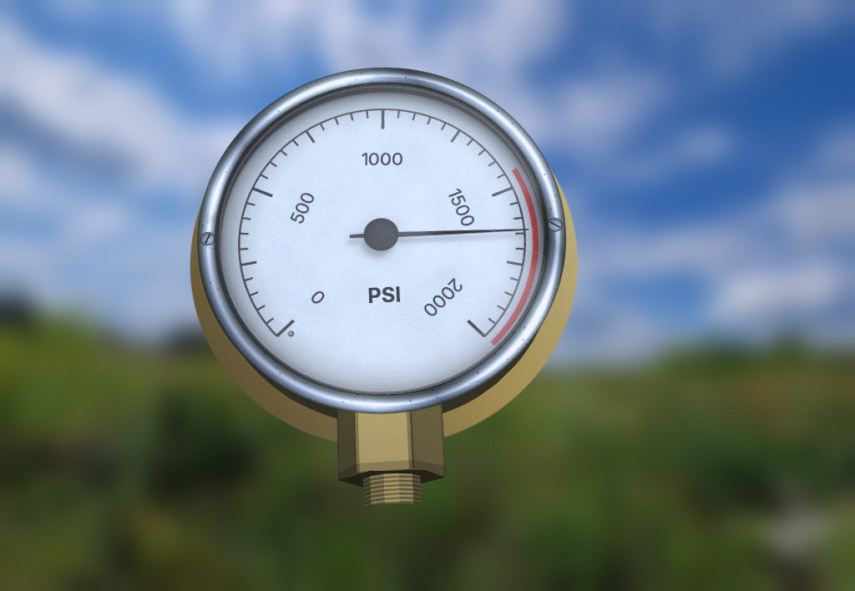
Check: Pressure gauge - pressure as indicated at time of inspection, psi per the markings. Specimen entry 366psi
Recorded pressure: 1650psi
